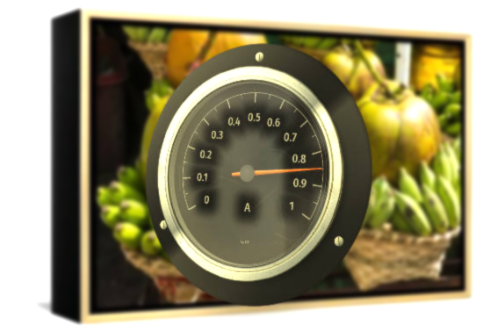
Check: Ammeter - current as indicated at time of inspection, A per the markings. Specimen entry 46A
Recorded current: 0.85A
